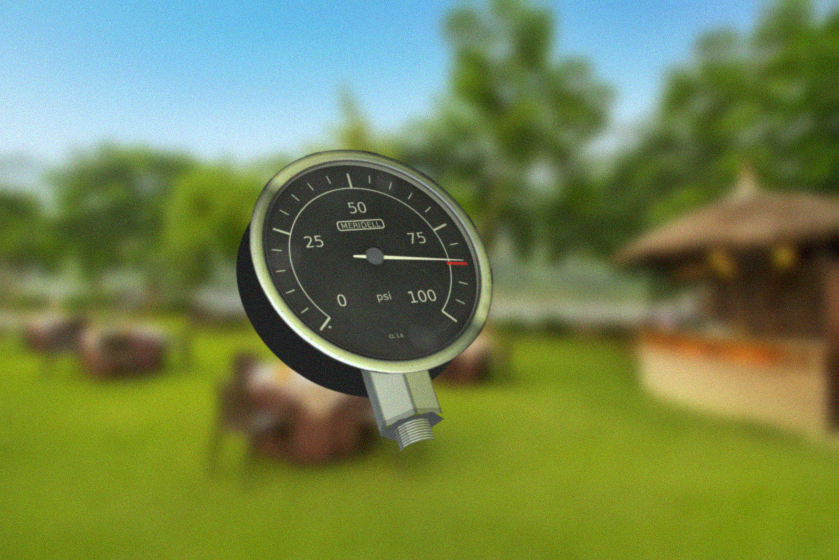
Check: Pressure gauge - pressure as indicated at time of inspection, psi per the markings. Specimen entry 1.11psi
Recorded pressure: 85psi
